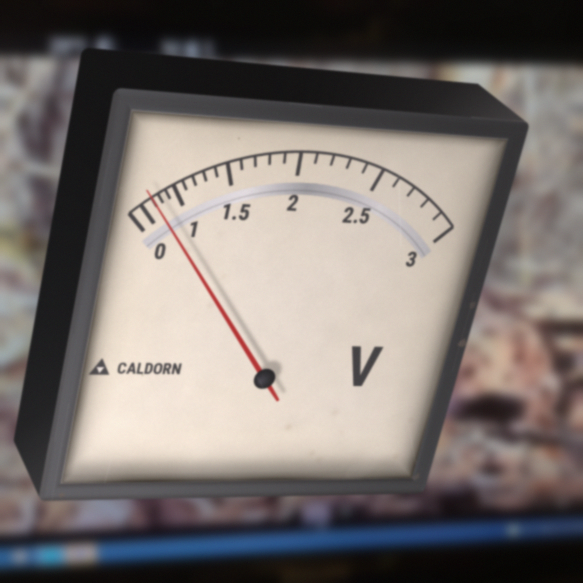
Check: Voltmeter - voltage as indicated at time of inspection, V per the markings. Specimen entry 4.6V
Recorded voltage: 0.7V
